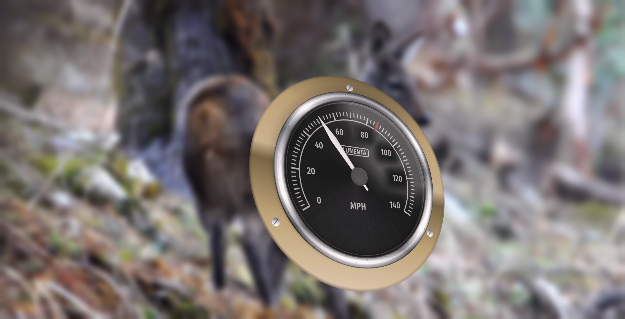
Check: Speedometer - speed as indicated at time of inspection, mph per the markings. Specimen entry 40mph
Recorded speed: 50mph
